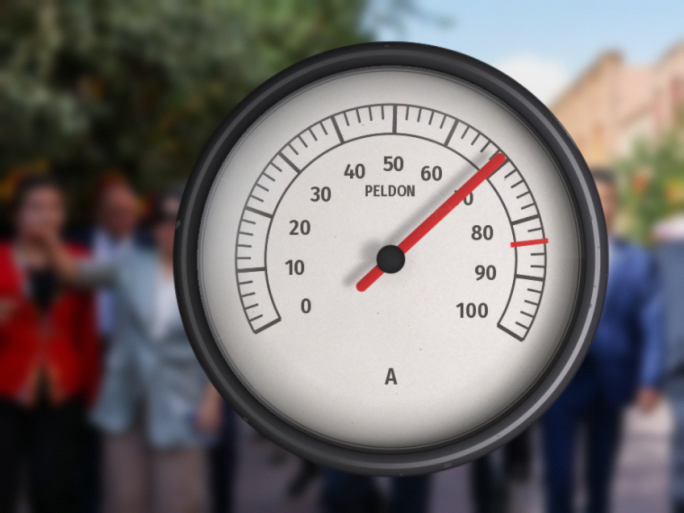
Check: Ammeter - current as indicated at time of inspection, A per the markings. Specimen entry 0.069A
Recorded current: 69A
